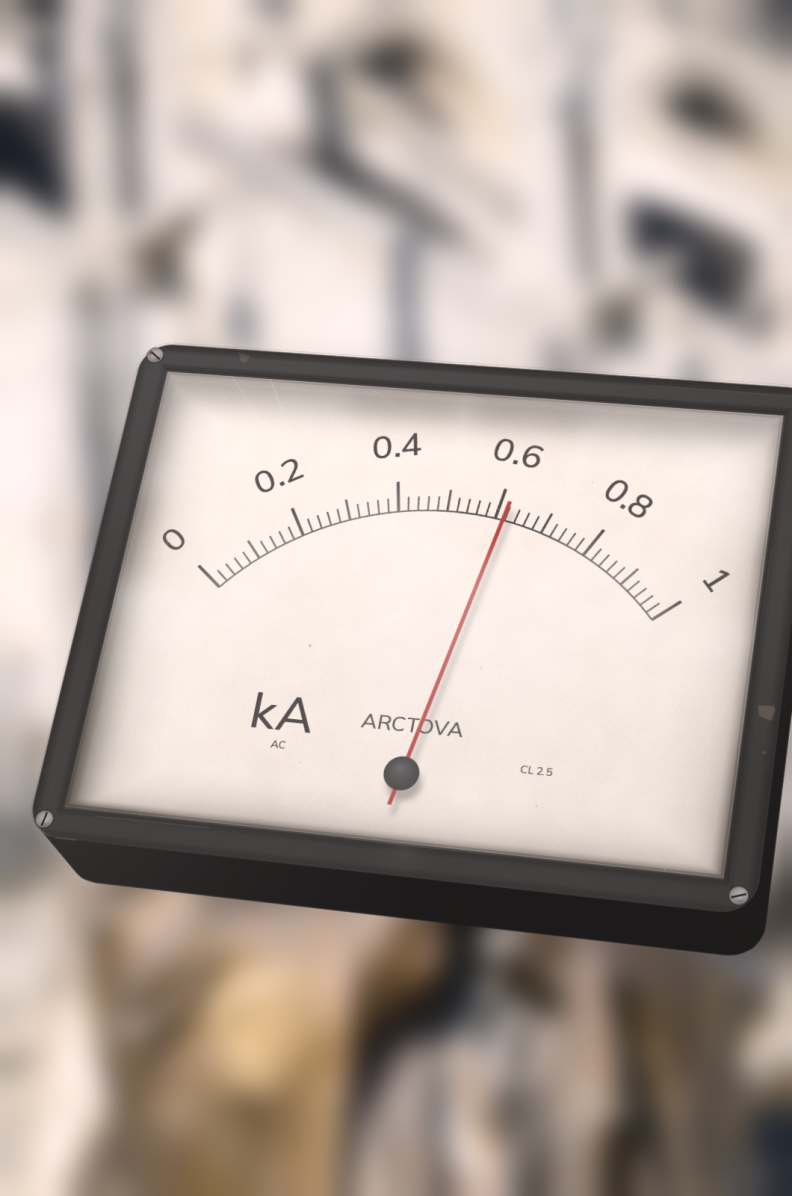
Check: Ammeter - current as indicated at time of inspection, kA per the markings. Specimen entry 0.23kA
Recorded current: 0.62kA
